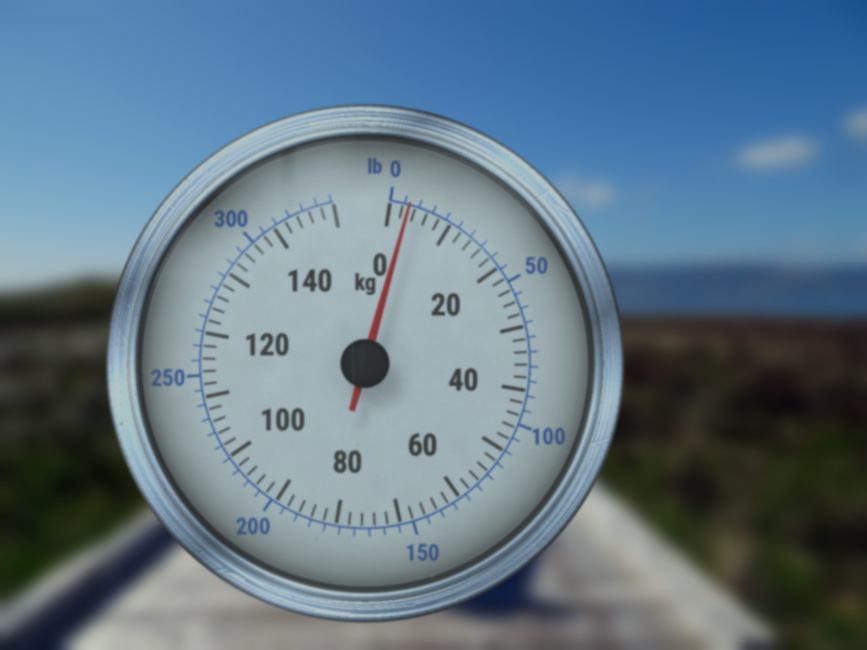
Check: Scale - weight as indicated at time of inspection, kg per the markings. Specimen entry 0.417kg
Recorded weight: 3kg
